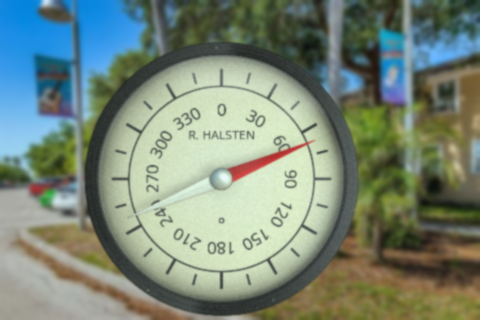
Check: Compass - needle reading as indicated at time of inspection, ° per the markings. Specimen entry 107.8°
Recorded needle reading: 67.5°
